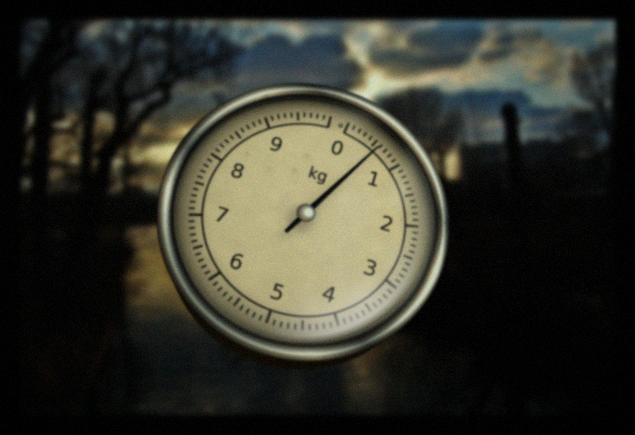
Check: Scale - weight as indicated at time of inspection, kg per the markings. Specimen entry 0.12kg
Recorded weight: 0.6kg
